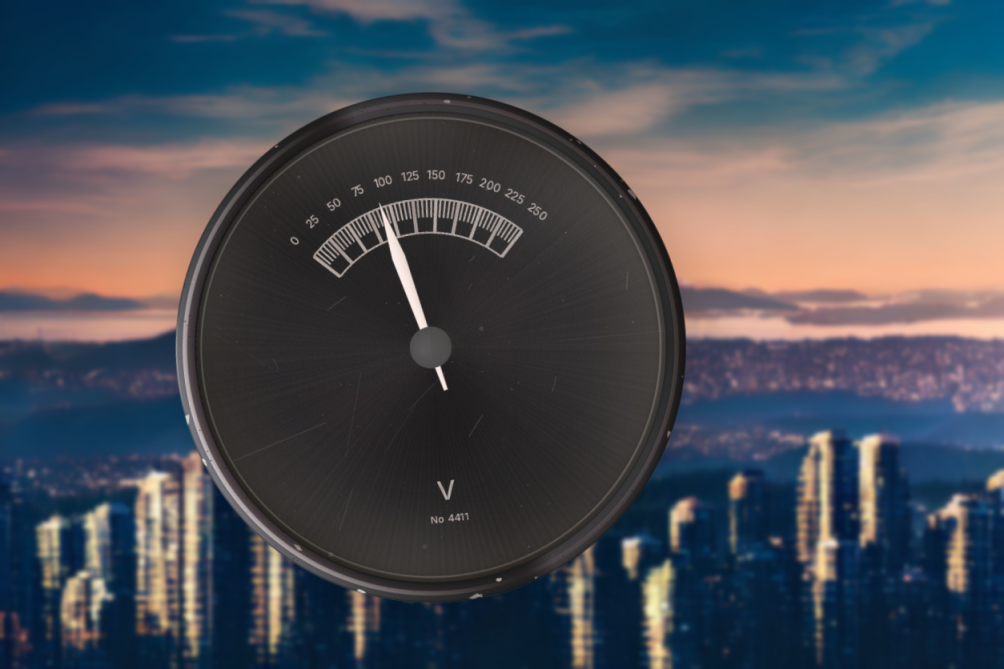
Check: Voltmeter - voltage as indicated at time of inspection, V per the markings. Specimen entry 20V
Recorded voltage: 90V
